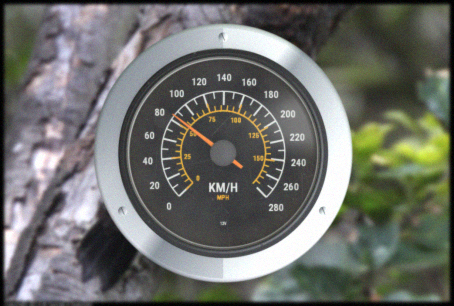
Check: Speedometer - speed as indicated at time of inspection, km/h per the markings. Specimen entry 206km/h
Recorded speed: 85km/h
